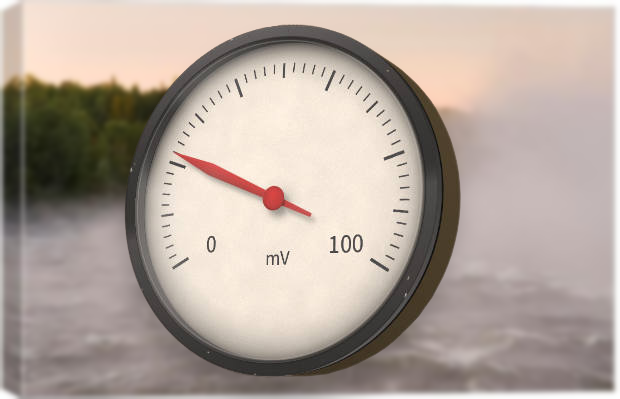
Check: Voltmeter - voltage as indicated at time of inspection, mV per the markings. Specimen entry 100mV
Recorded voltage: 22mV
